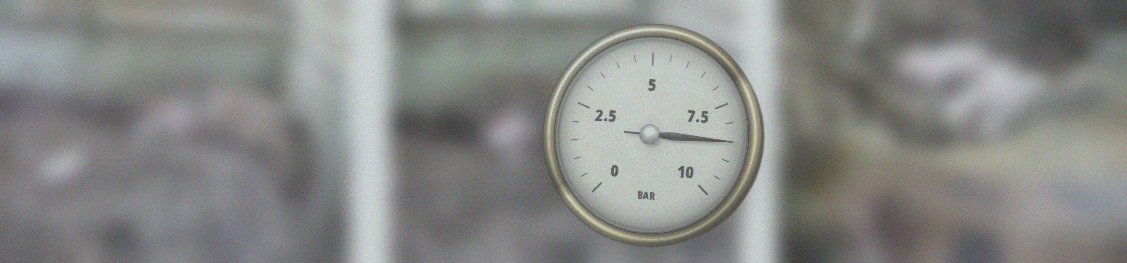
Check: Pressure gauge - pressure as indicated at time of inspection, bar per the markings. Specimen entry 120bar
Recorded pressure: 8.5bar
